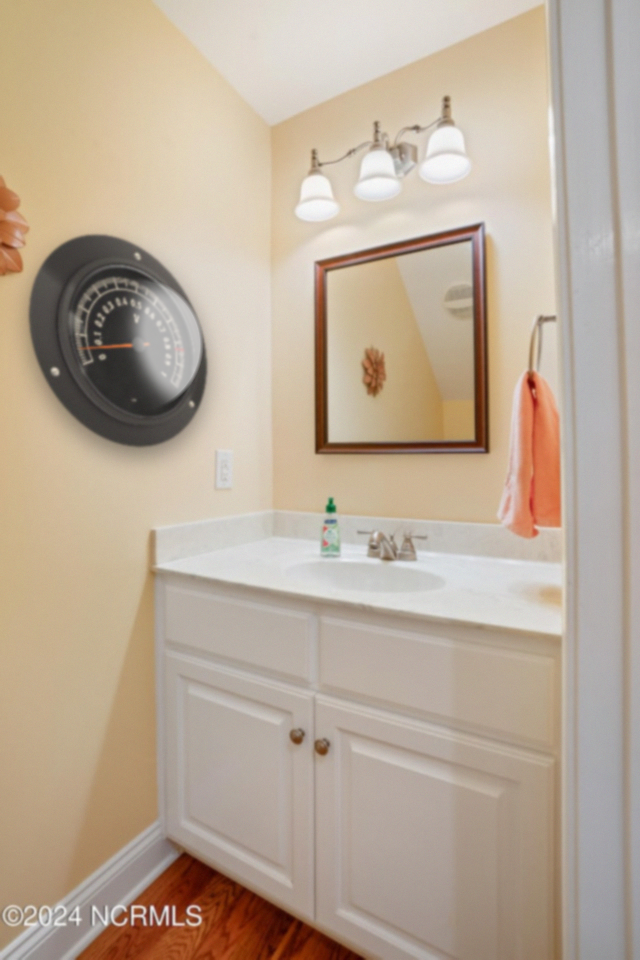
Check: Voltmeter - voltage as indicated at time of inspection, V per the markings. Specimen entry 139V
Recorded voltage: 0.05V
